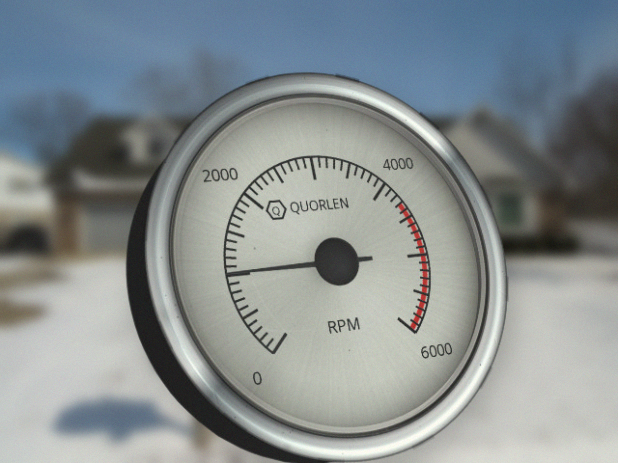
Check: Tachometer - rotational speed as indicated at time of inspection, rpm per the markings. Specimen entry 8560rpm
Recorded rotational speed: 1000rpm
